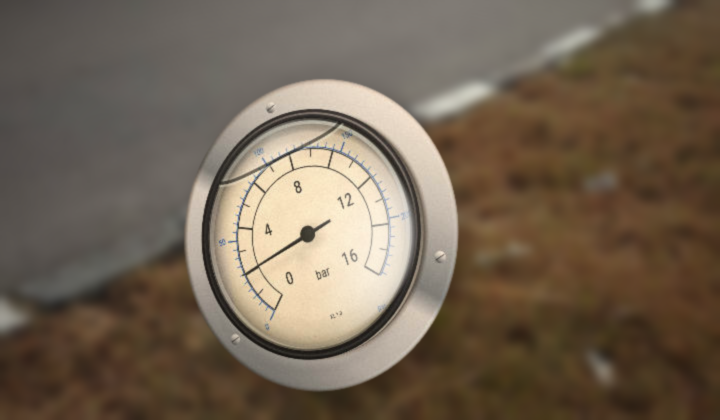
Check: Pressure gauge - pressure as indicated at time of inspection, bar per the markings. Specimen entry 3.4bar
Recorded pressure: 2bar
